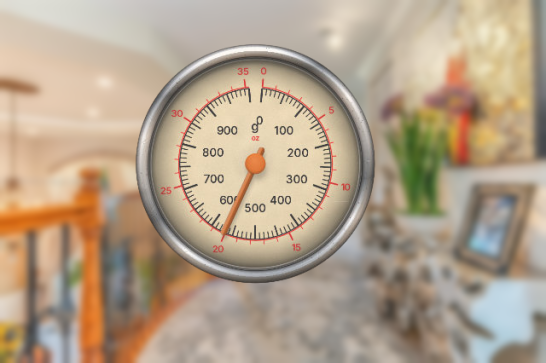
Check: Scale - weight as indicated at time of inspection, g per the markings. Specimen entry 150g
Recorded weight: 570g
